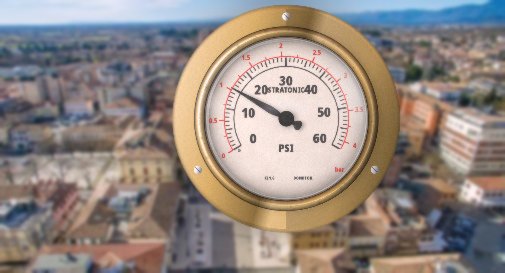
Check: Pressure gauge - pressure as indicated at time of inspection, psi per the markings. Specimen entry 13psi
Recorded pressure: 15psi
